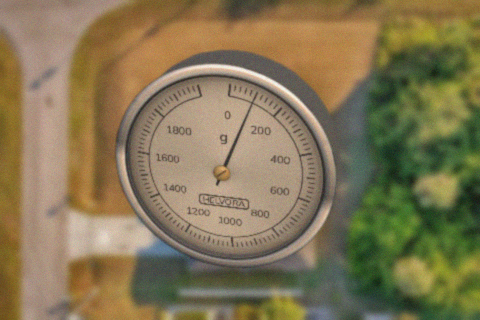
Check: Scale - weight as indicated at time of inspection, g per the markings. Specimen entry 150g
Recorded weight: 100g
